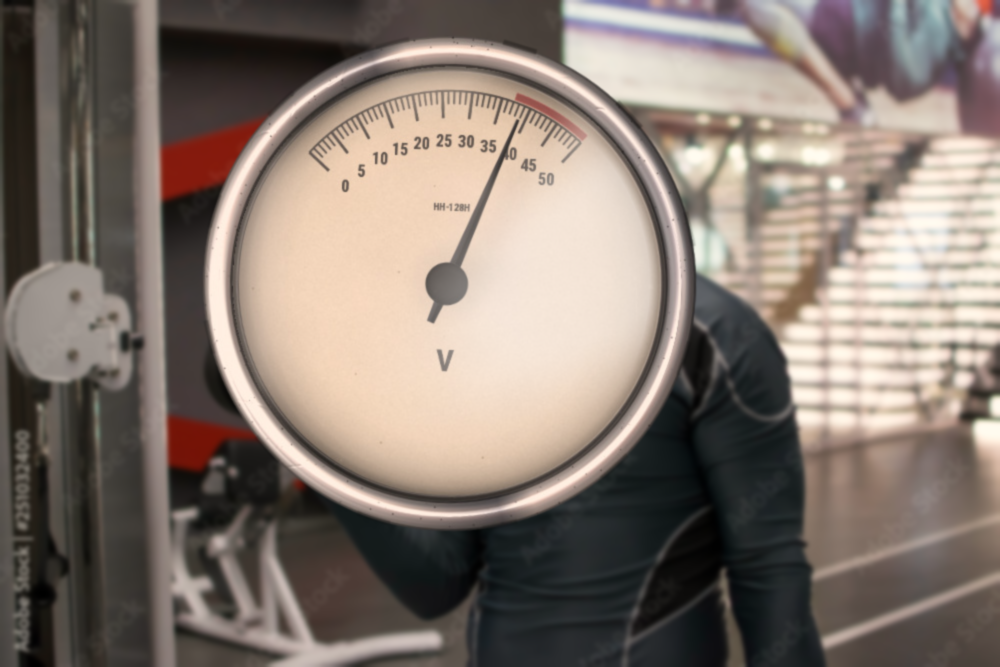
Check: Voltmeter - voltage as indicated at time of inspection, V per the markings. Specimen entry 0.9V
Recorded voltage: 39V
